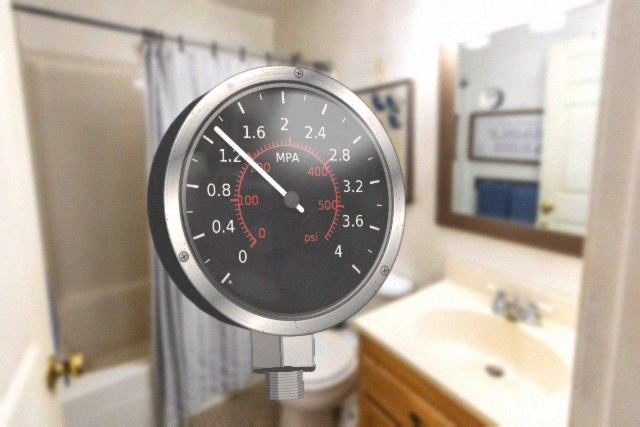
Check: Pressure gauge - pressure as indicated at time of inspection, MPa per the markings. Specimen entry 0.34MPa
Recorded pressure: 1.3MPa
